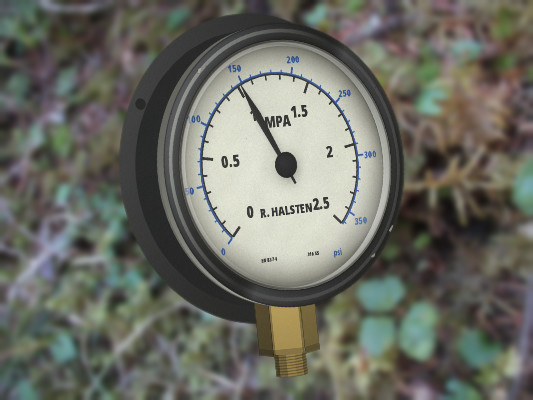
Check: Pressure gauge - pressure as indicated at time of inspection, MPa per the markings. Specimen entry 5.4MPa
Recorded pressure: 1MPa
